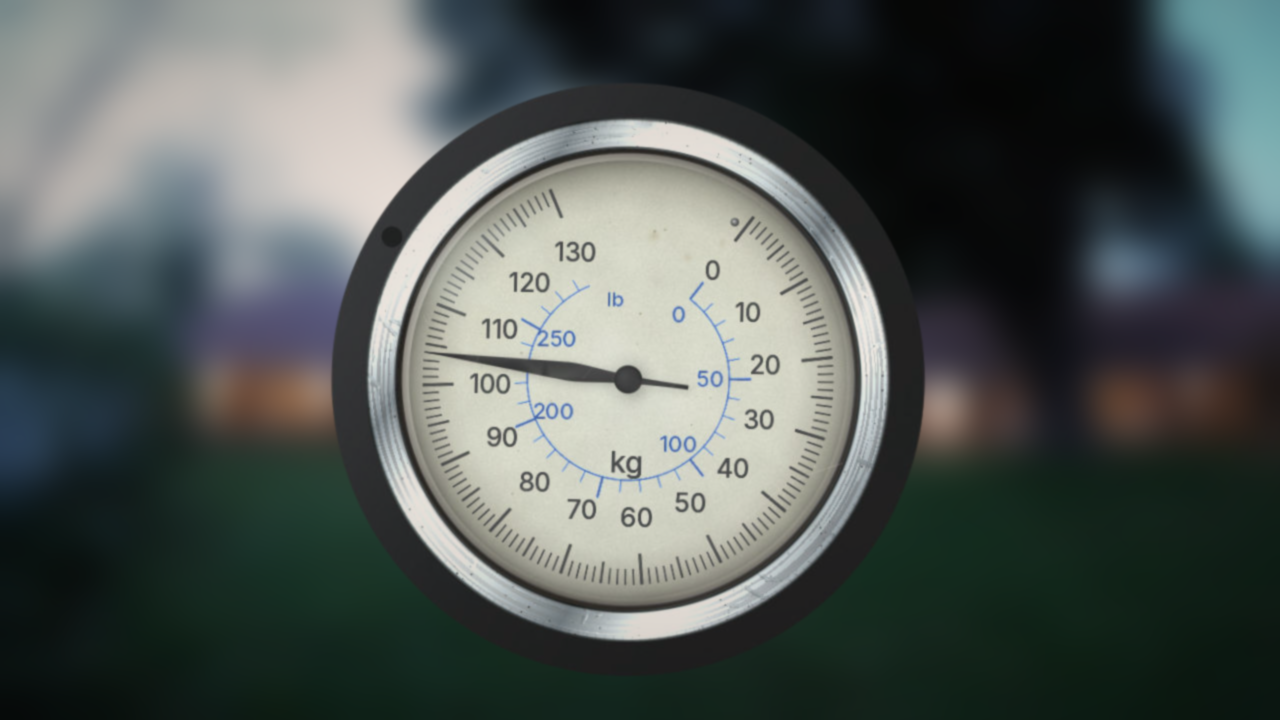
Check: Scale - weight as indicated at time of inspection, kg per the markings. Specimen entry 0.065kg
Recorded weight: 104kg
